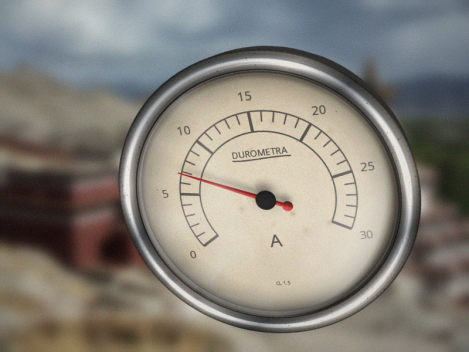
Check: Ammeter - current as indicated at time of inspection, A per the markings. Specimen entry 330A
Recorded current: 7A
